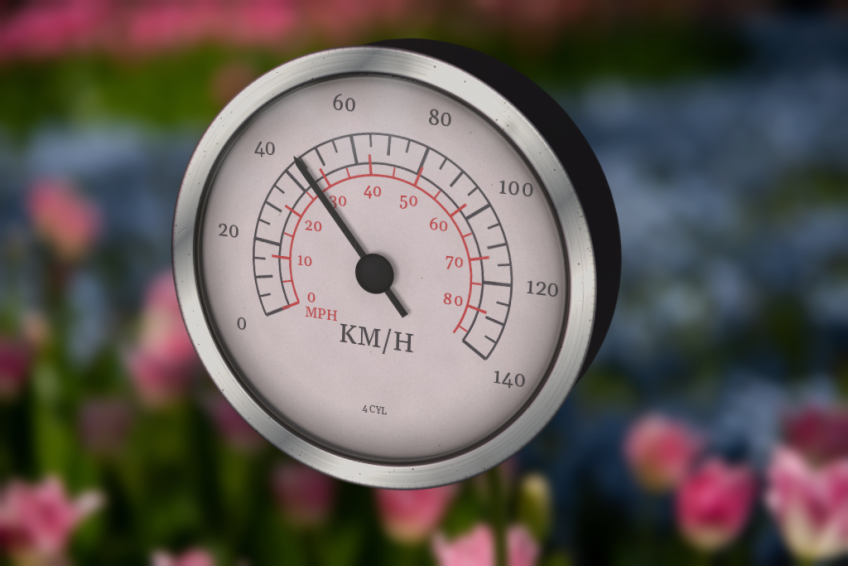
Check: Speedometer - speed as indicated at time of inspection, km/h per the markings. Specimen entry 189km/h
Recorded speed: 45km/h
